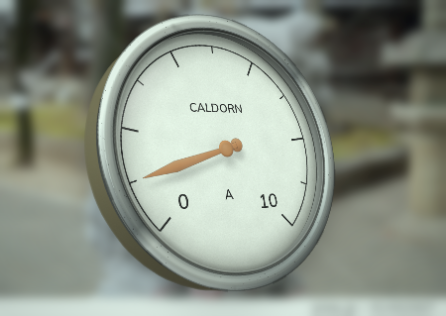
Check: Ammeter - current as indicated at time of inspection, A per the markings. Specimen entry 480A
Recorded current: 1A
